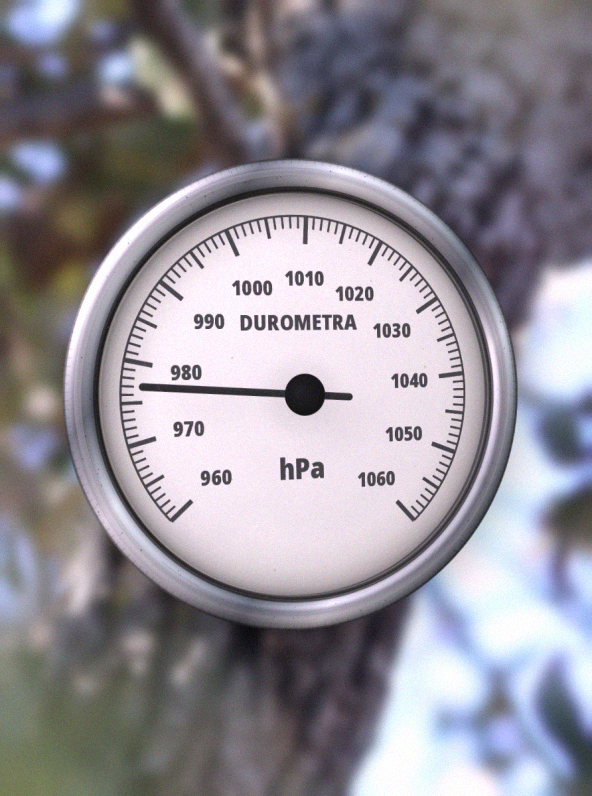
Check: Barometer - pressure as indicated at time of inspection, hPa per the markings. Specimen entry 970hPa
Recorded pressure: 977hPa
